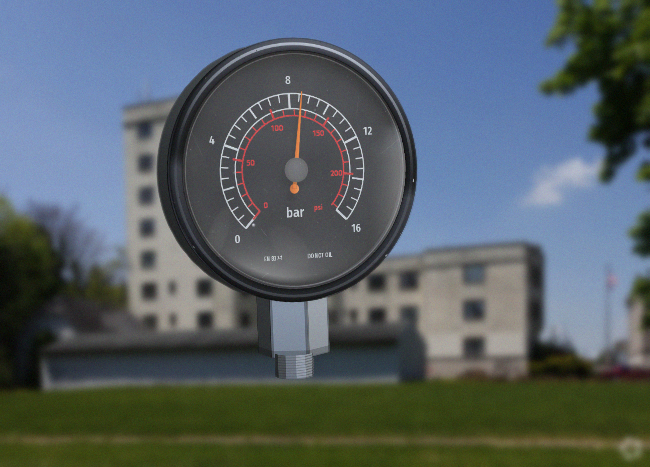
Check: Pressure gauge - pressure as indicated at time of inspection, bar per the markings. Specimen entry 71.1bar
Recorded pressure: 8.5bar
